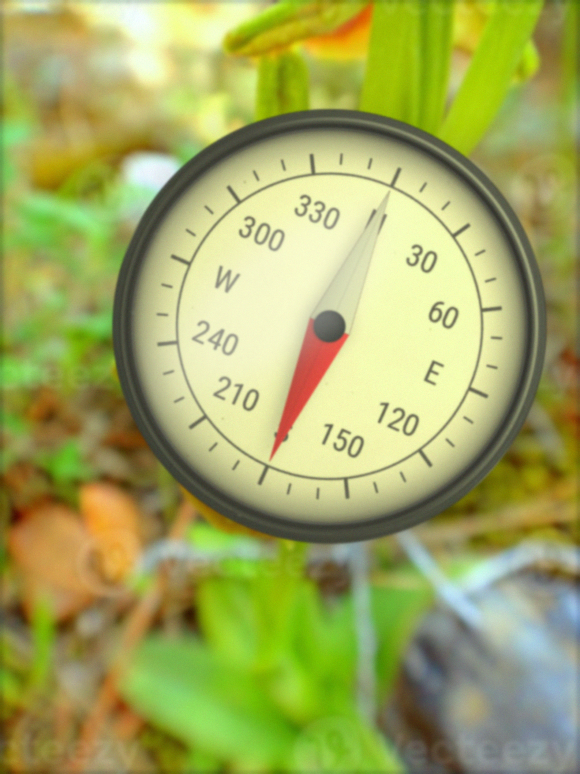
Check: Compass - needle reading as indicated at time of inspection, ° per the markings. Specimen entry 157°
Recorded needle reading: 180°
